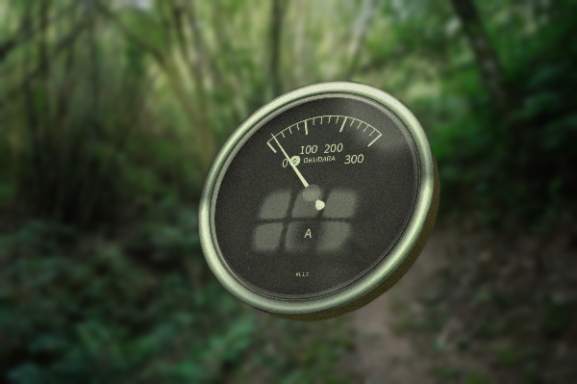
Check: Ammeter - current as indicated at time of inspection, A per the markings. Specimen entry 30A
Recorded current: 20A
